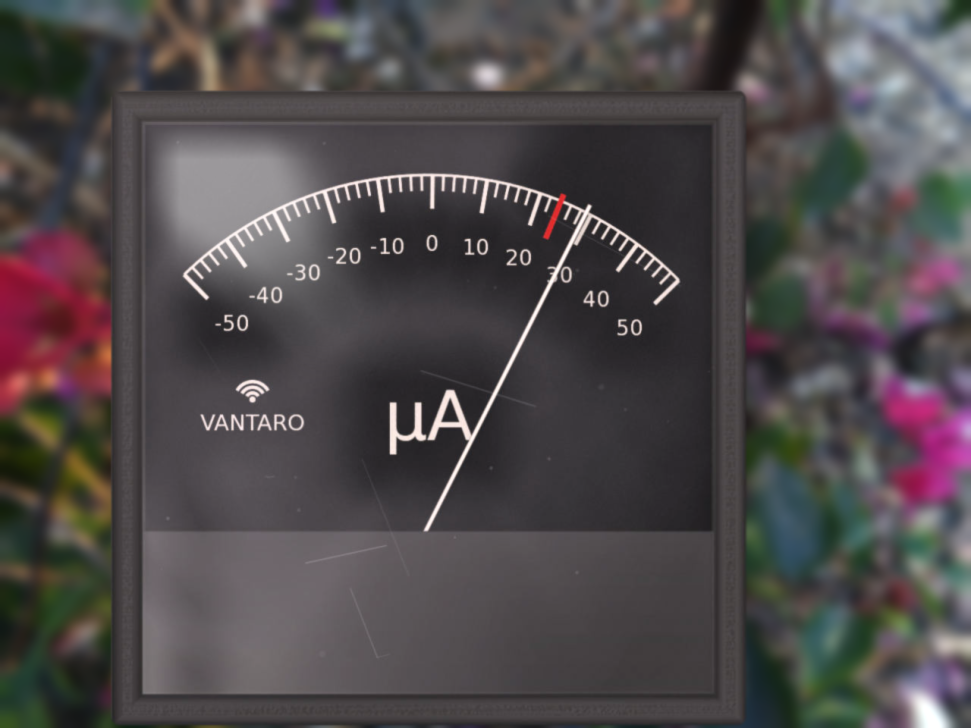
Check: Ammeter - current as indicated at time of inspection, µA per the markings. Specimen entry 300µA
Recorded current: 29µA
